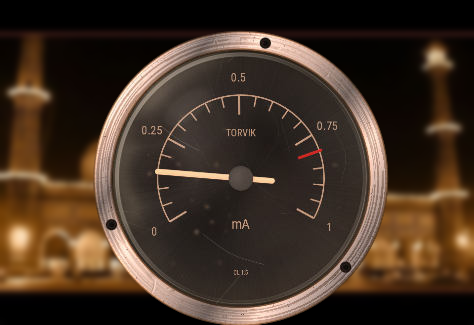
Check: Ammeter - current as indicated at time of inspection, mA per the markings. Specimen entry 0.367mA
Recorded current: 0.15mA
